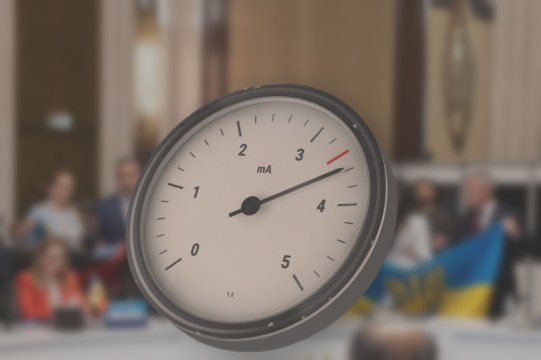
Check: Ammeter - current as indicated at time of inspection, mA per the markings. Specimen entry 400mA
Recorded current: 3.6mA
